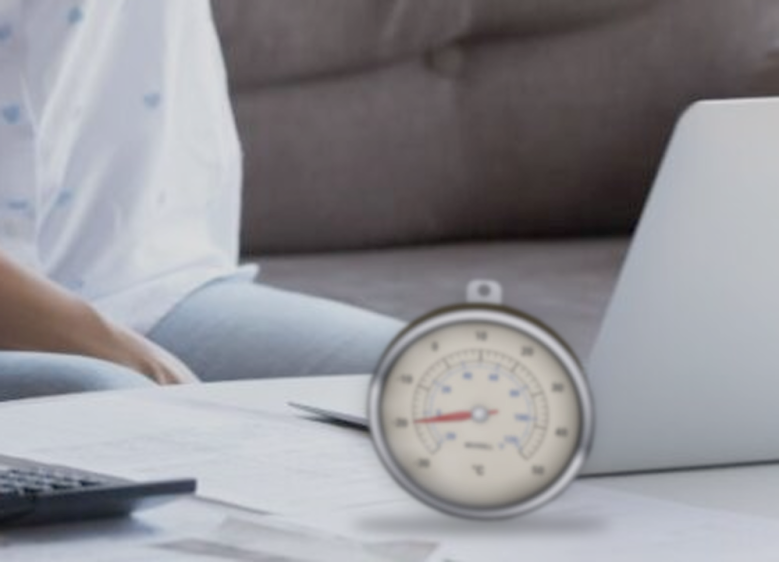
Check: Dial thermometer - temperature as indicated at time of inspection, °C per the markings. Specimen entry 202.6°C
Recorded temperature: -20°C
